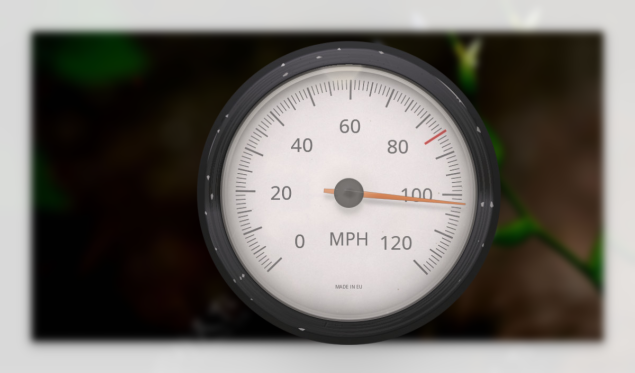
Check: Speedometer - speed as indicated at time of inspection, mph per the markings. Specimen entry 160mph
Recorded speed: 102mph
